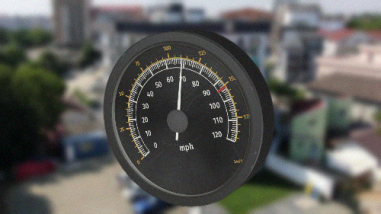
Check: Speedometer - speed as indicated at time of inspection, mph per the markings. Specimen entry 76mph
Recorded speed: 70mph
